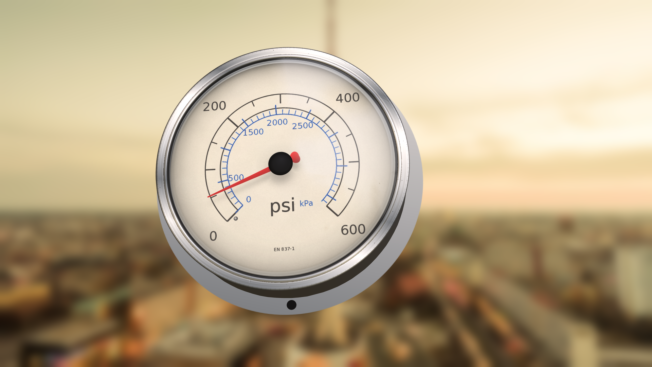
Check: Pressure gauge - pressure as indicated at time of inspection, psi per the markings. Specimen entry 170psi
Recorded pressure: 50psi
